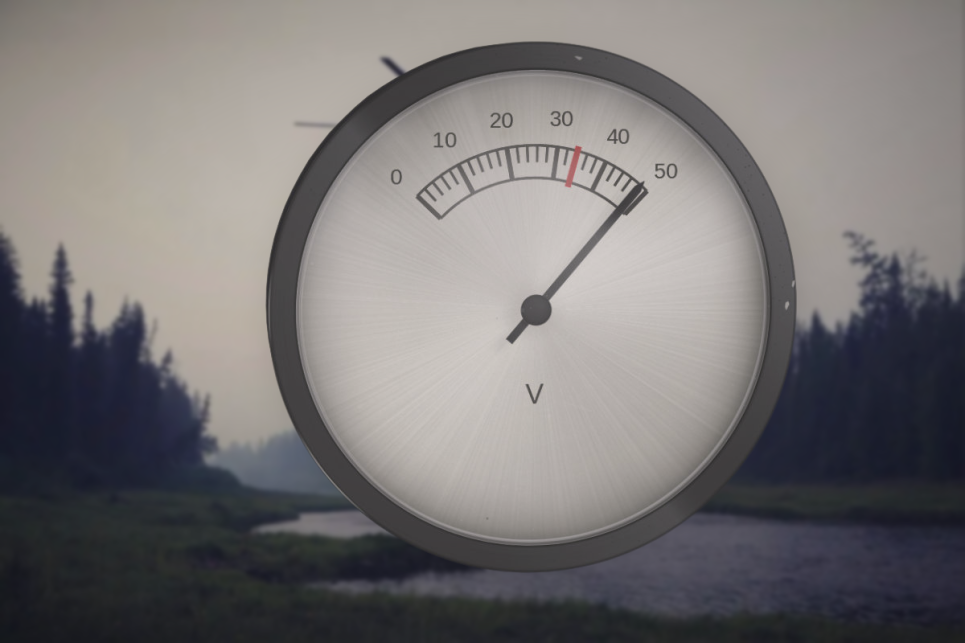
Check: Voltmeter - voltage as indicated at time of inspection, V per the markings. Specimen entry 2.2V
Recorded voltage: 48V
